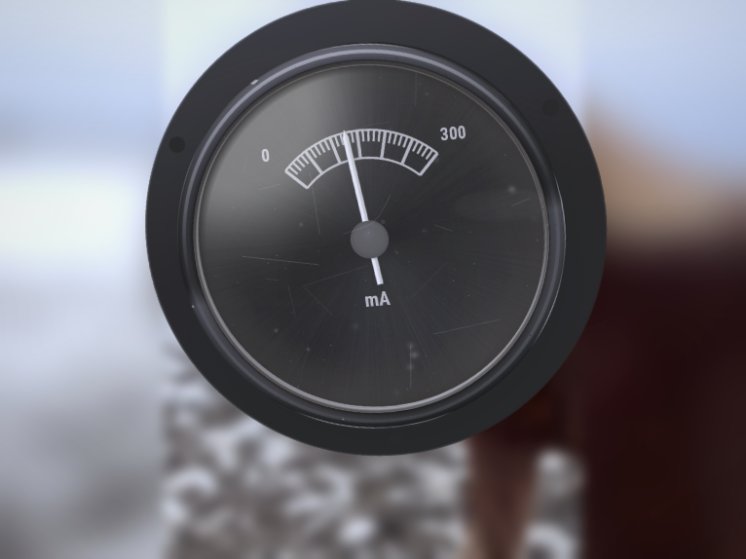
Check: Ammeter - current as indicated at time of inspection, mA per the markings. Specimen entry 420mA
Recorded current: 130mA
